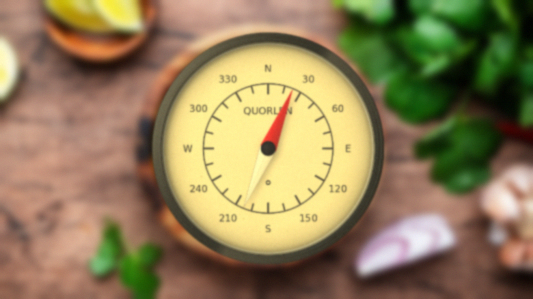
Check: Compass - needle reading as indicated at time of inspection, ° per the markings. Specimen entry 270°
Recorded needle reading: 22.5°
